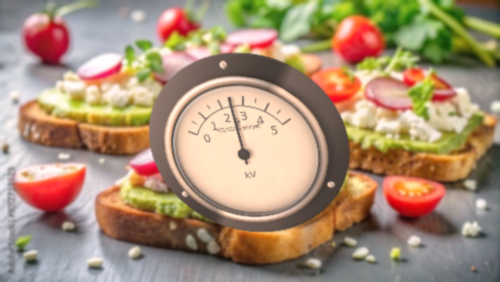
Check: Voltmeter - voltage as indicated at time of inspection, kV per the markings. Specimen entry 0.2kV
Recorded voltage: 2.5kV
